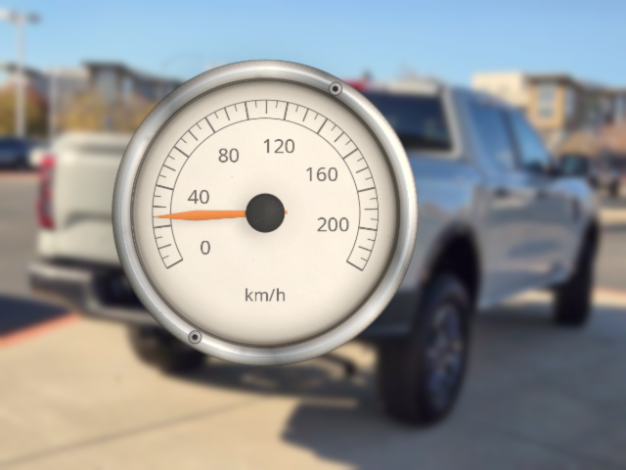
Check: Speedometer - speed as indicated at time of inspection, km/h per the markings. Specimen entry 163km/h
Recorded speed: 25km/h
